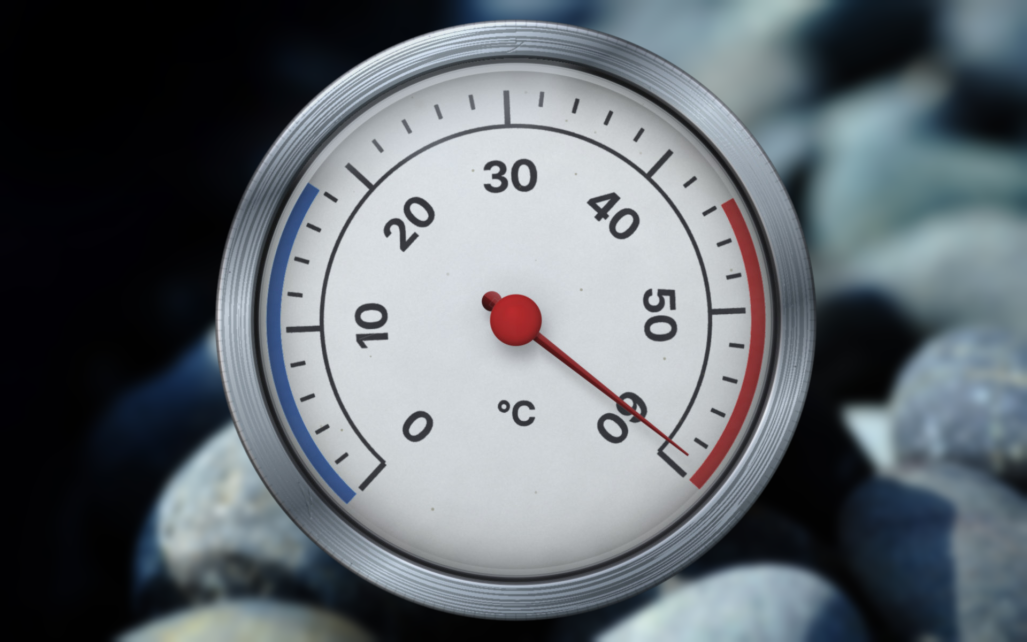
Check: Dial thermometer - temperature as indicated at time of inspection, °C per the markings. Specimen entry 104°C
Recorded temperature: 59°C
